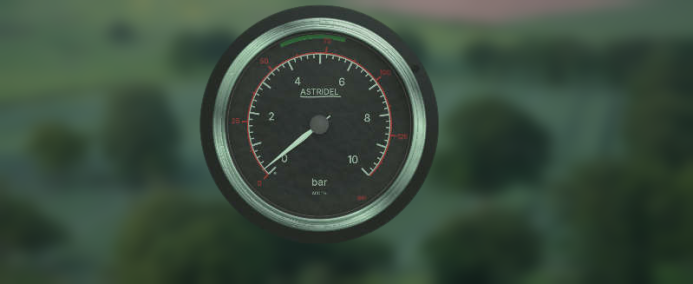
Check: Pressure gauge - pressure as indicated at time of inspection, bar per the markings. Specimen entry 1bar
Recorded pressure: 0.2bar
